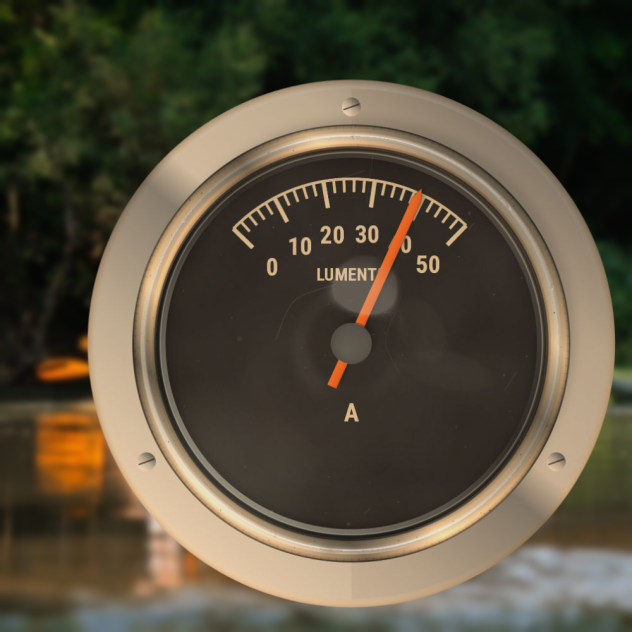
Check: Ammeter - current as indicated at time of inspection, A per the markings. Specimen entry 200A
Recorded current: 39A
